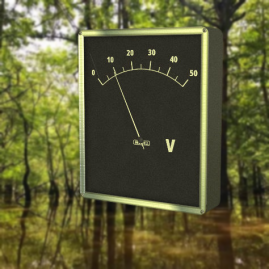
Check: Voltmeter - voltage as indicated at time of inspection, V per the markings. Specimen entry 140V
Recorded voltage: 10V
